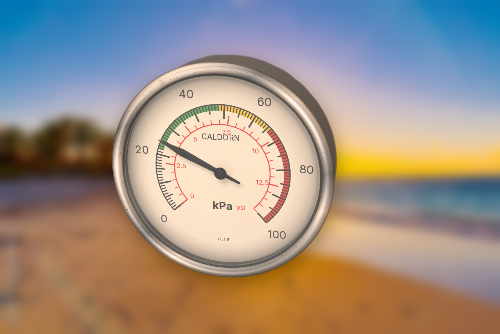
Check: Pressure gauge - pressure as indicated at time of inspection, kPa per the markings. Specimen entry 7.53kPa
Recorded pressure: 25kPa
